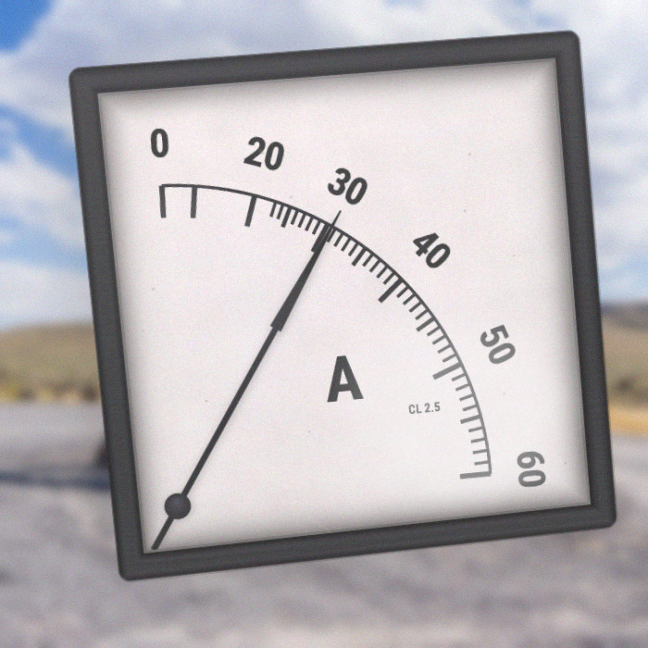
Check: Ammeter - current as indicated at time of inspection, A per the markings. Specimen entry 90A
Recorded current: 30.5A
